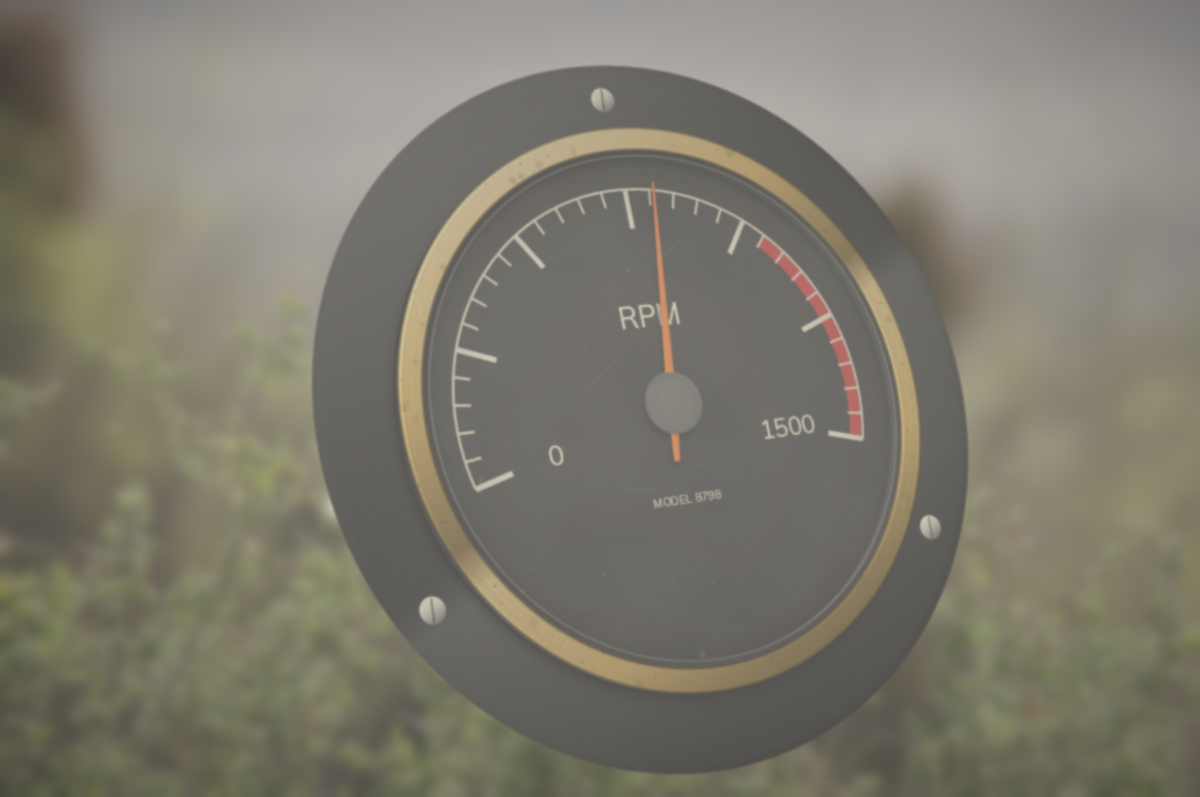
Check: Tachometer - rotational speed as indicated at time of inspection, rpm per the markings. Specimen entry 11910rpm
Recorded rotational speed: 800rpm
